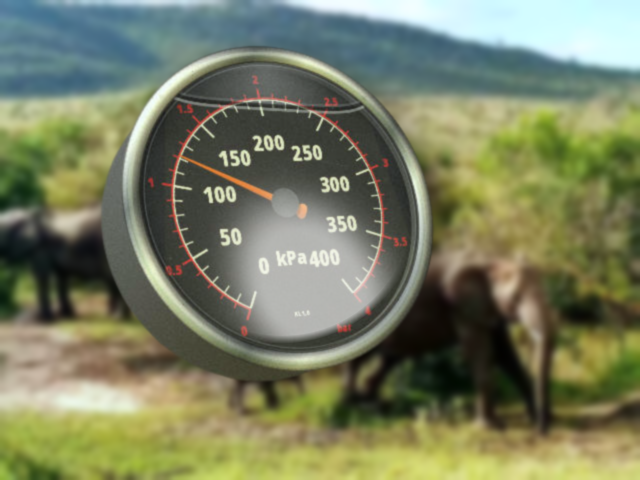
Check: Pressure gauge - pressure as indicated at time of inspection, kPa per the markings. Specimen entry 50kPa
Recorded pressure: 120kPa
